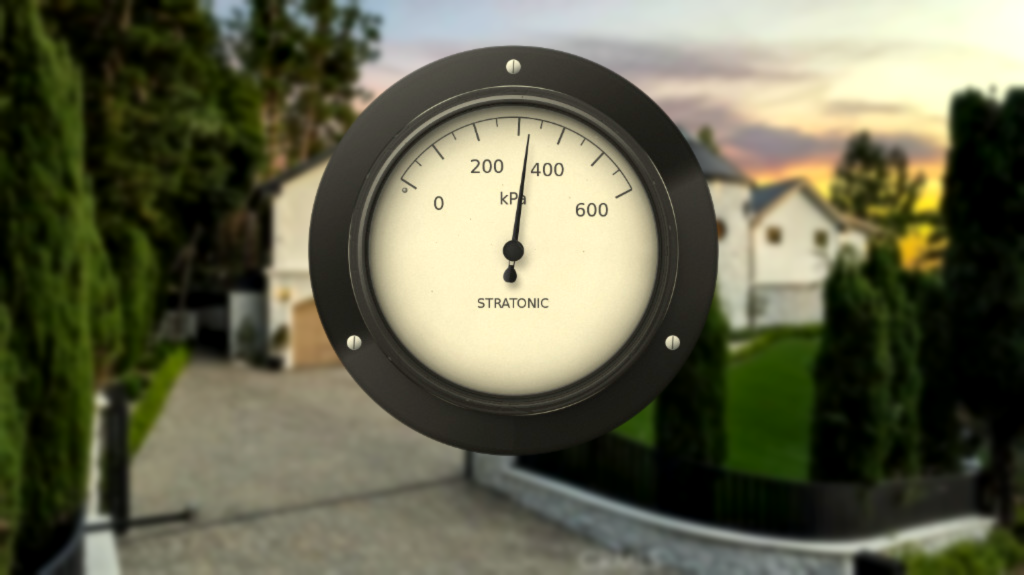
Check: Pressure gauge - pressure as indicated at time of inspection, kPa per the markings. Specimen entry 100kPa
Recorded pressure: 325kPa
